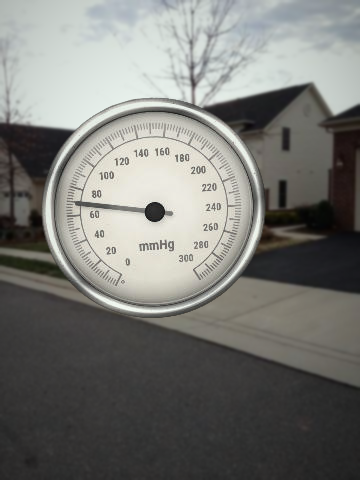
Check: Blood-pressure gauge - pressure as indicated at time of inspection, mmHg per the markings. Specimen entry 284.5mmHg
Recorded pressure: 70mmHg
